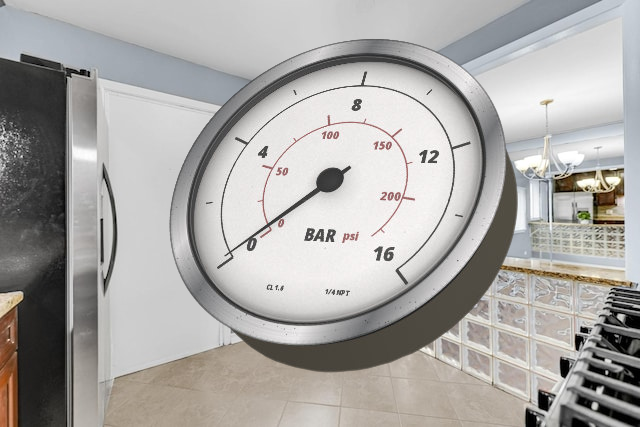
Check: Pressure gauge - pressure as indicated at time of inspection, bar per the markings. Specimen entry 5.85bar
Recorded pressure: 0bar
